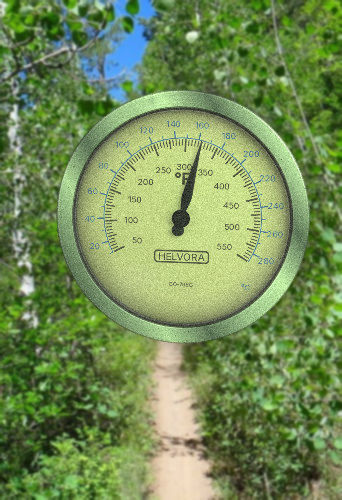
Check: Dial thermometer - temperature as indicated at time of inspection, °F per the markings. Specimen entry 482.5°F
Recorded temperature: 325°F
